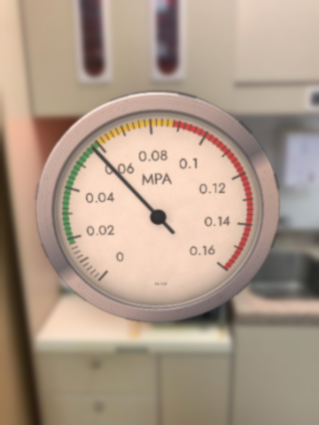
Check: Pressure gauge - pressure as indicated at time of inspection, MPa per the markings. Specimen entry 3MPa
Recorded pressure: 0.058MPa
